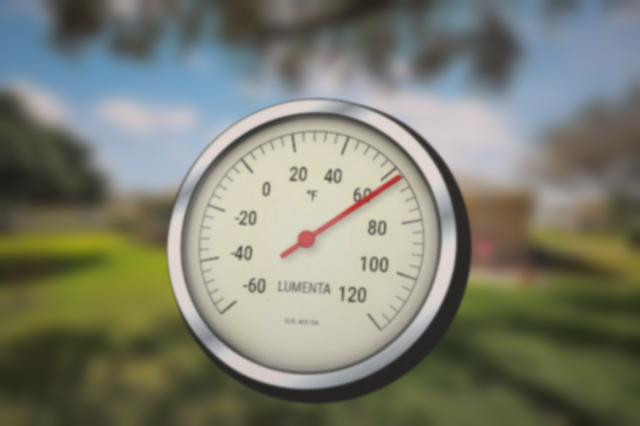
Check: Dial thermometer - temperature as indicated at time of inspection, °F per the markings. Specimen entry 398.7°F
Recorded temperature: 64°F
